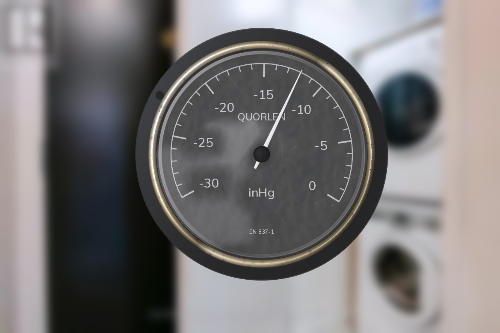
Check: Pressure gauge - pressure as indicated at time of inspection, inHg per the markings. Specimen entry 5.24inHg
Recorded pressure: -12inHg
